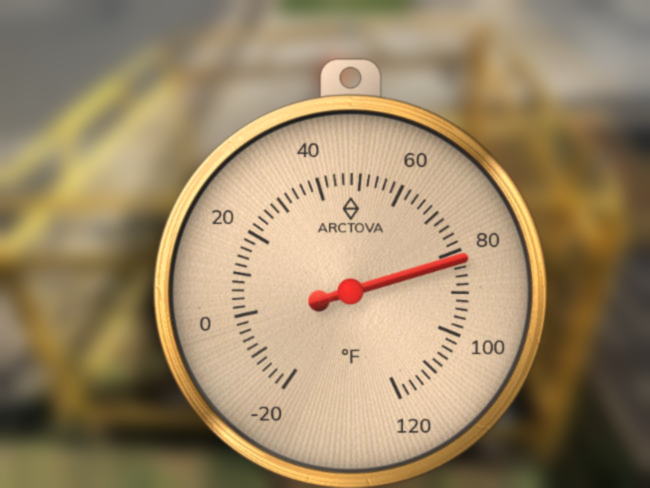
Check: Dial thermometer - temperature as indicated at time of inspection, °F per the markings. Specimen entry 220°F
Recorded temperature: 82°F
